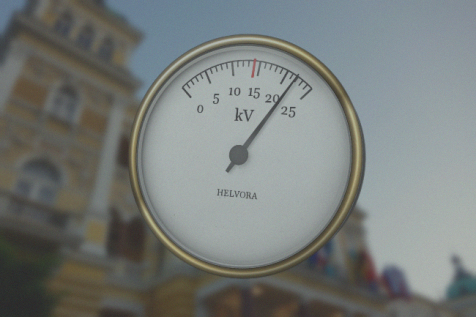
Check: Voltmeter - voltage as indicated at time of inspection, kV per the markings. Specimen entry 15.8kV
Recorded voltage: 22kV
